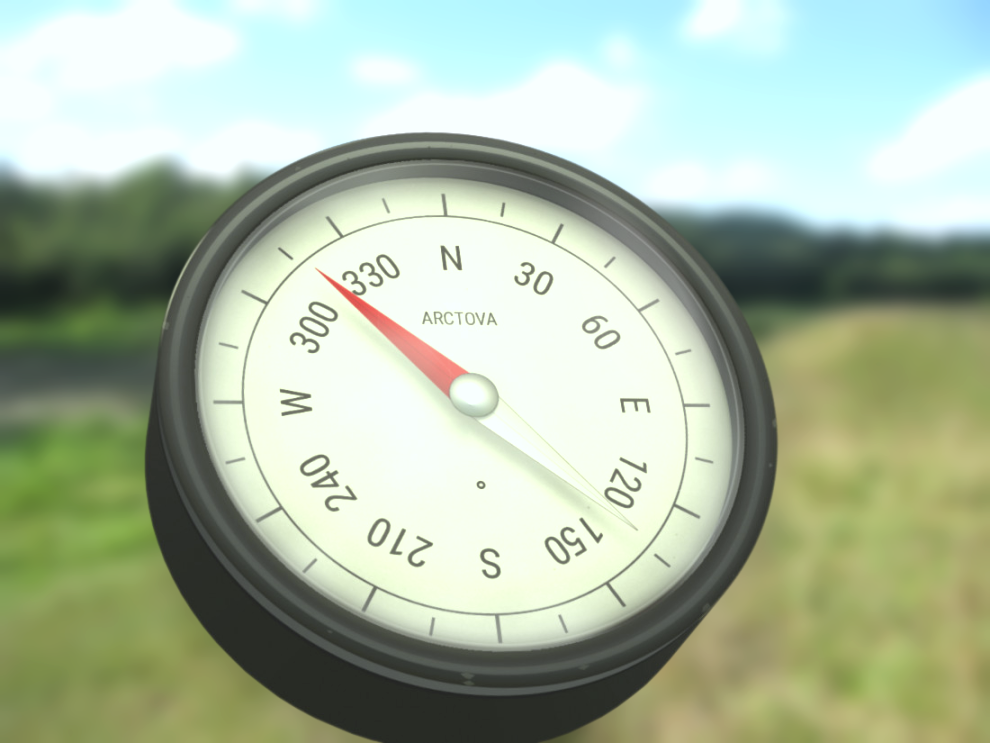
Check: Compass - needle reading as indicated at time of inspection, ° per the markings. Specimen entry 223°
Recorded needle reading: 315°
